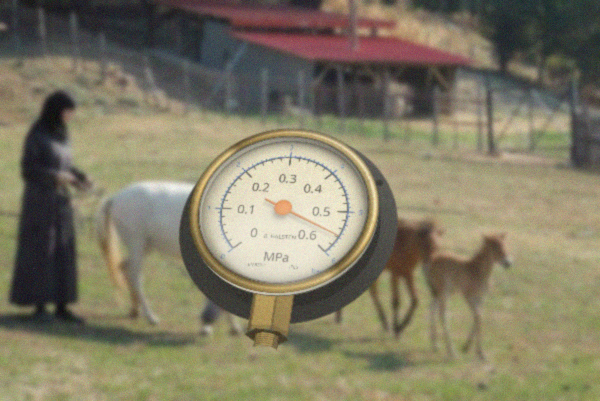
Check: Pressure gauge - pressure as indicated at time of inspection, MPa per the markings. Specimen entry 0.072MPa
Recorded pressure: 0.56MPa
